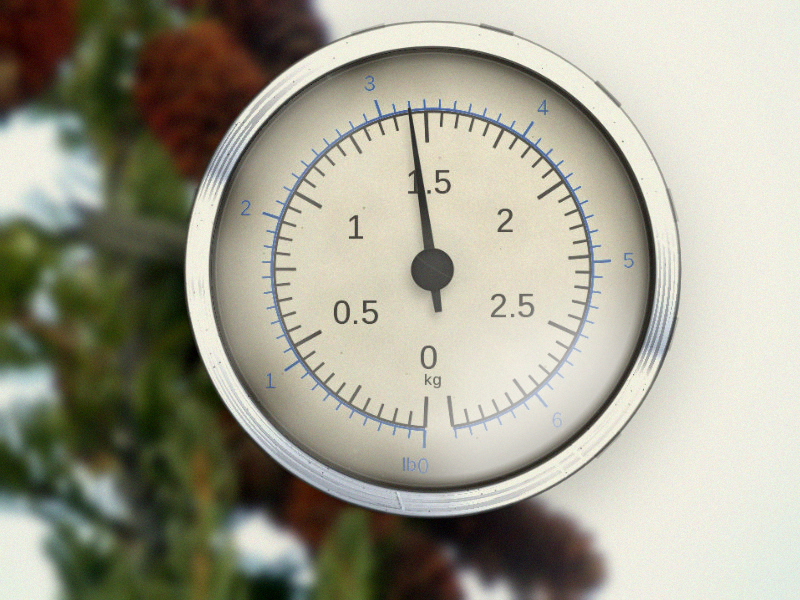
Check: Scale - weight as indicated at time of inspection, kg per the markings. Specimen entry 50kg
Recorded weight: 1.45kg
